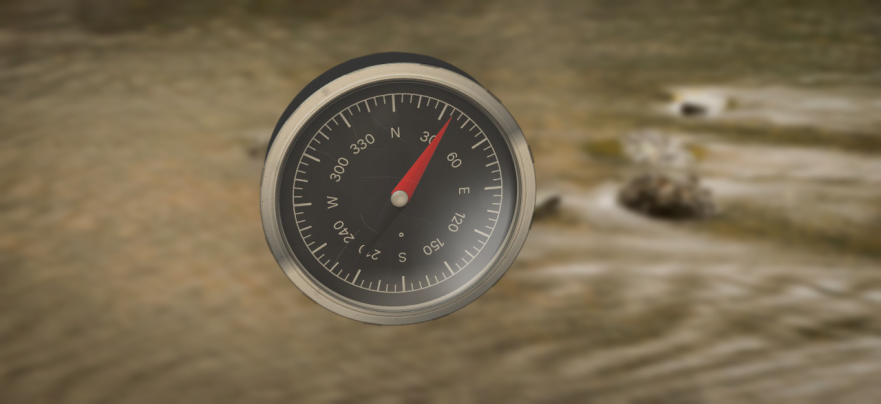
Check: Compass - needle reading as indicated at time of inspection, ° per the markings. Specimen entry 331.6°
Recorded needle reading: 35°
